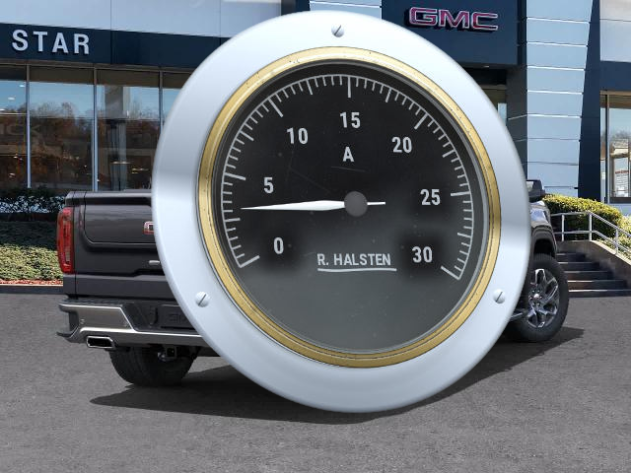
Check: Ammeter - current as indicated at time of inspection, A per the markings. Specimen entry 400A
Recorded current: 3A
